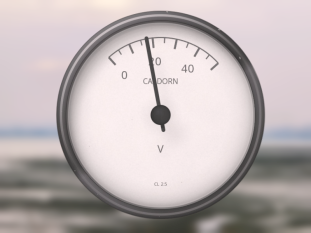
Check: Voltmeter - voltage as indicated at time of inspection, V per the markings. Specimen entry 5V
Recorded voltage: 17.5V
